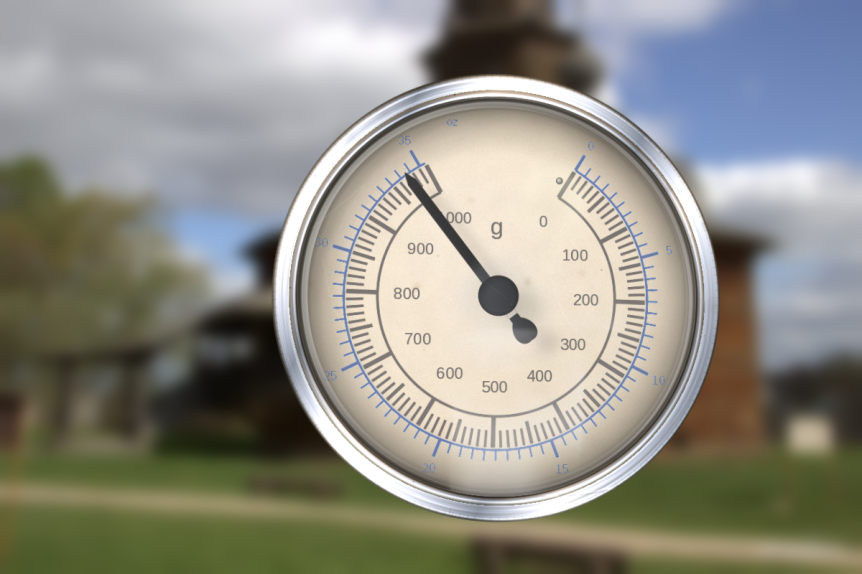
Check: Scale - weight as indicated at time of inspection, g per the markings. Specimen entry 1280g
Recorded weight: 970g
